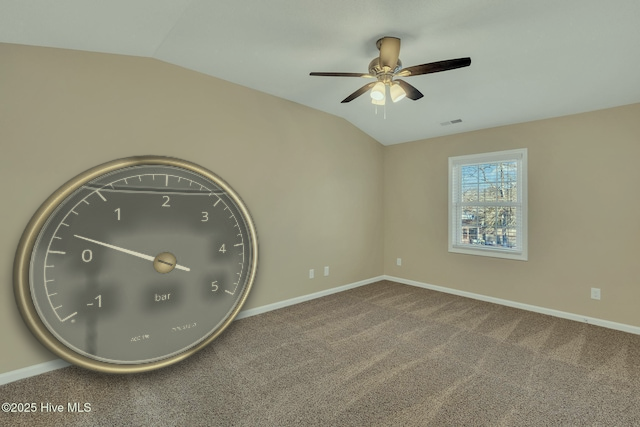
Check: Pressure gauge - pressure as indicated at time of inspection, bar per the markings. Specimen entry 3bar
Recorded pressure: 0.3bar
